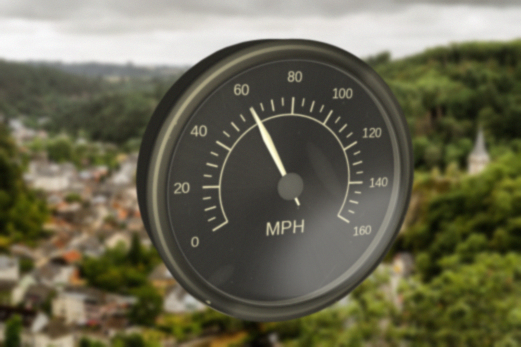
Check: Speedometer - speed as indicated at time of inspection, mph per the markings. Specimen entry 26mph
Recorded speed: 60mph
